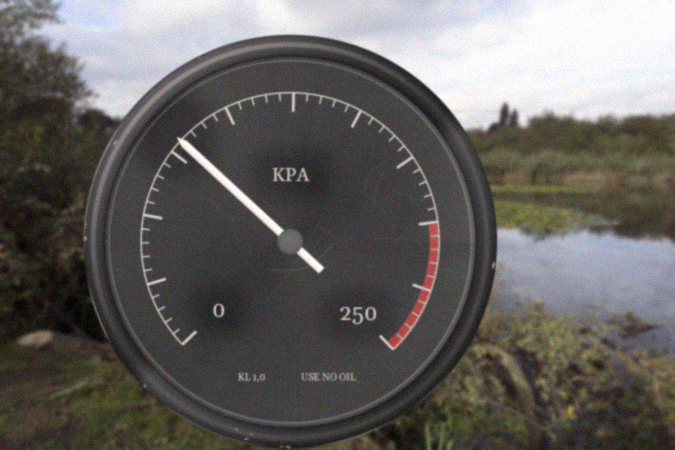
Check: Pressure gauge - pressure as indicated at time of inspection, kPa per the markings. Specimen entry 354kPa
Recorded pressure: 80kPa
